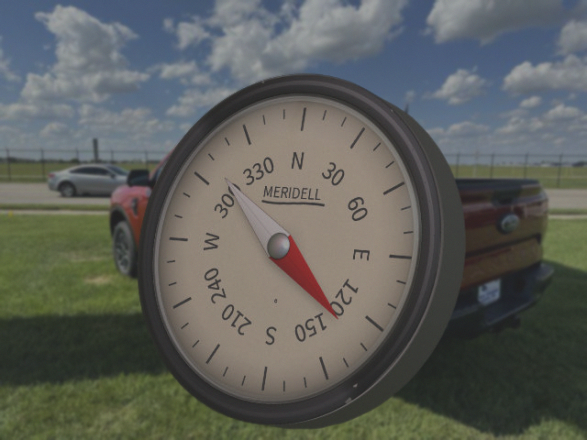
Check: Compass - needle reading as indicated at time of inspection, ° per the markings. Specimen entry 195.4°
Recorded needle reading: 130°
